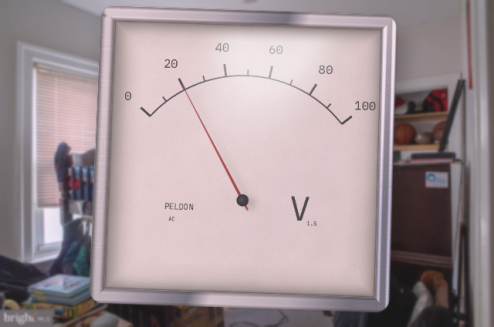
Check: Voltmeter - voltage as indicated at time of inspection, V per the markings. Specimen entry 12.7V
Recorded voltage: 20V
